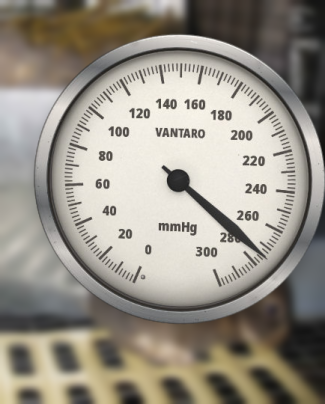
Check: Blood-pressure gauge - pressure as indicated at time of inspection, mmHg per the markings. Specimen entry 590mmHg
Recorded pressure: 274mmHg
